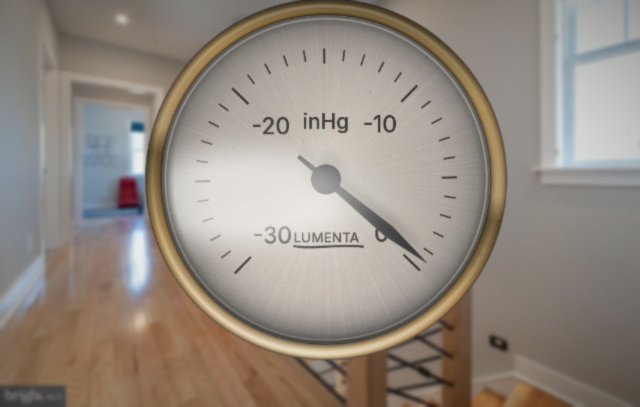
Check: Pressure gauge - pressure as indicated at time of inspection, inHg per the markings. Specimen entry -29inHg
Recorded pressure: -0.5inHg
